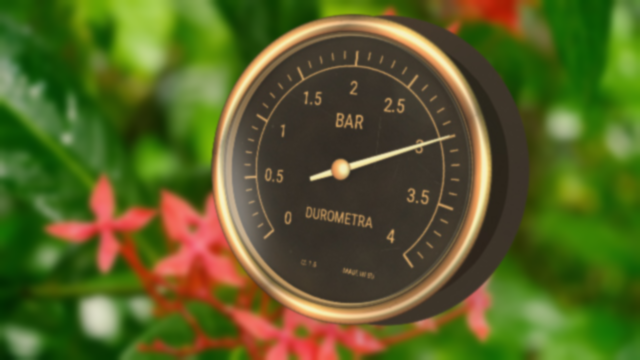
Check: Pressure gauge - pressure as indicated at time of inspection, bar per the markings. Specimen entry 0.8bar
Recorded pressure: 3bar
